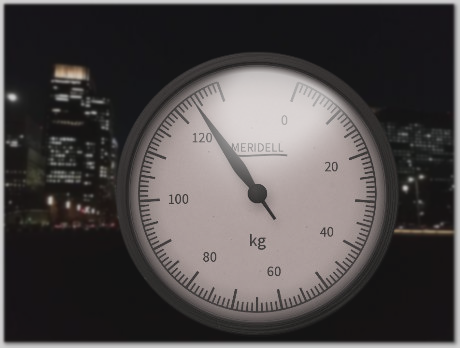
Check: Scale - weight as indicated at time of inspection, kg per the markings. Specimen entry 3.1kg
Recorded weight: 124kg
